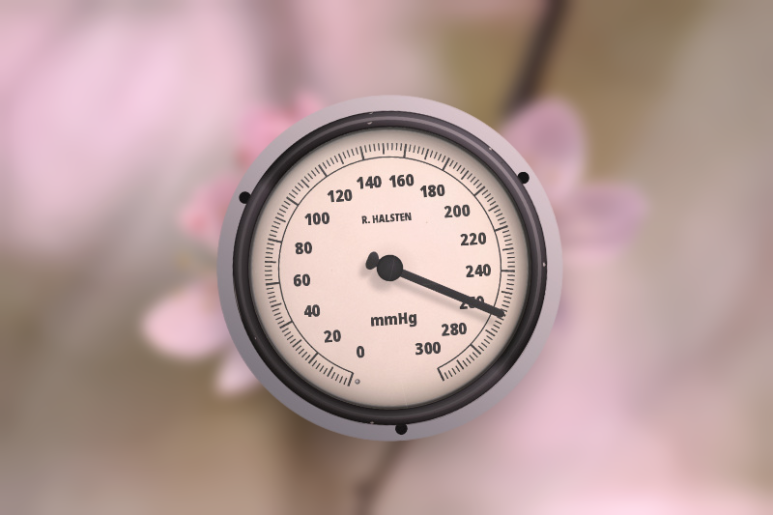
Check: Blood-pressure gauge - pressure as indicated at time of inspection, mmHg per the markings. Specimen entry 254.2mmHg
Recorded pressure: 260mmHg
